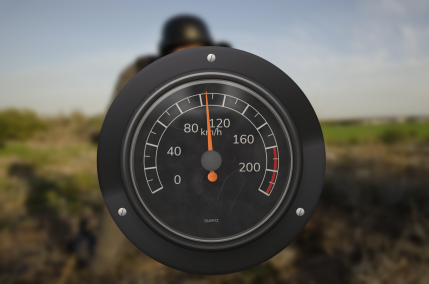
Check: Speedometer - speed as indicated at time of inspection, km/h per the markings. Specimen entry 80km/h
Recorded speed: 105km/h
